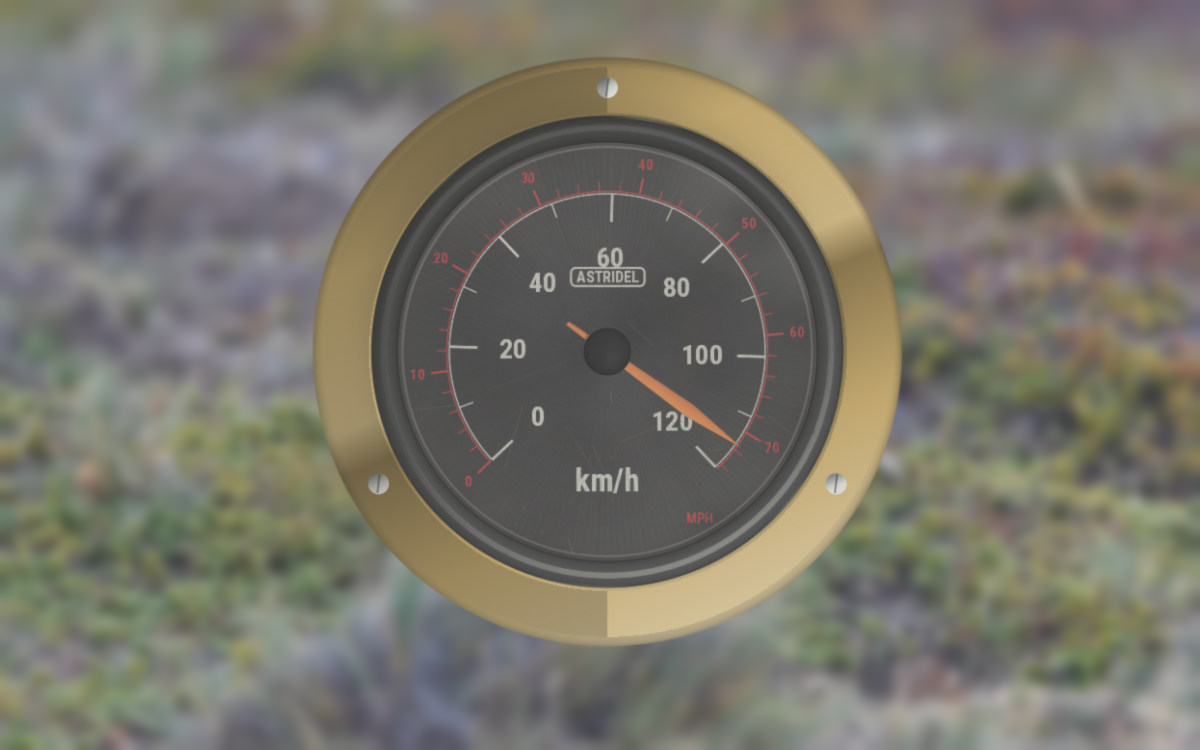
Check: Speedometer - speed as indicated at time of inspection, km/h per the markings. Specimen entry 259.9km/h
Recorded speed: 115km/h
